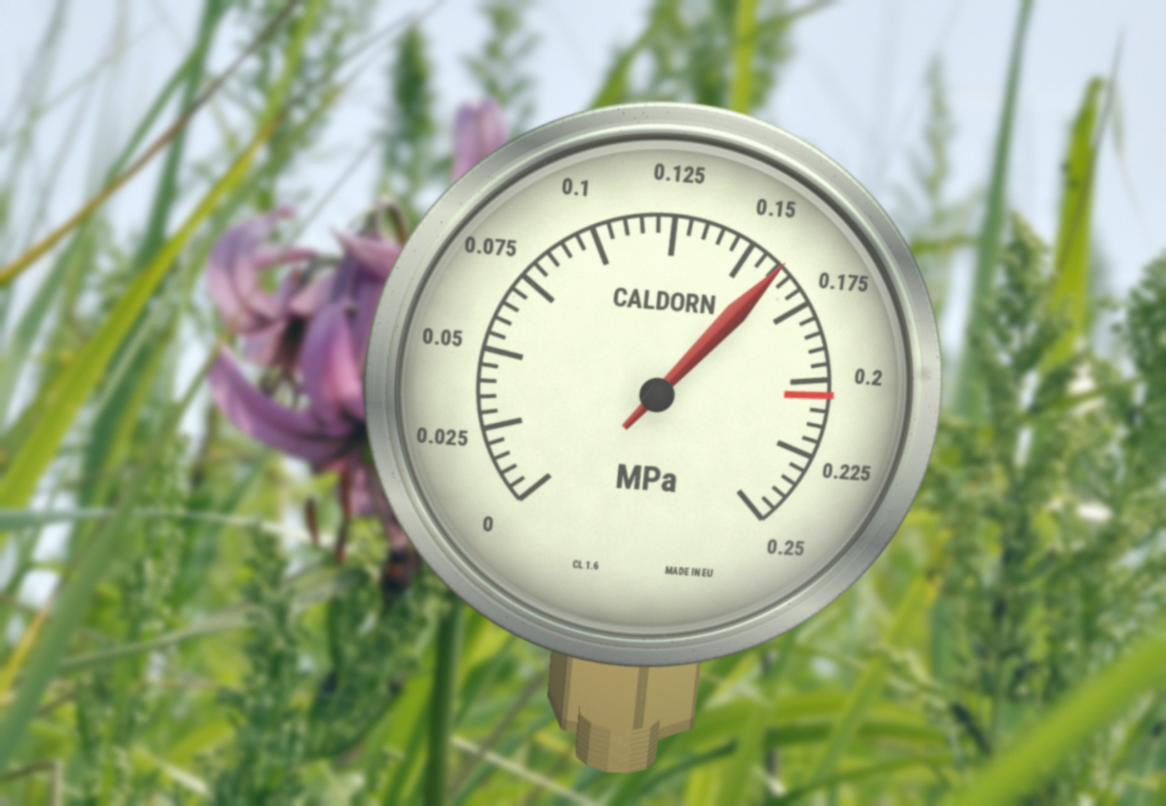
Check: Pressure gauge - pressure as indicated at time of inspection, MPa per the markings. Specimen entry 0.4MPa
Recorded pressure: 0.16MPa
